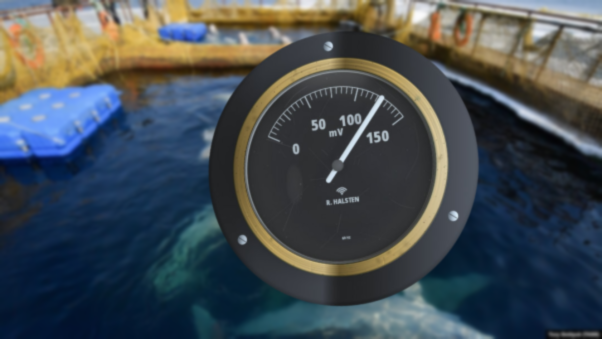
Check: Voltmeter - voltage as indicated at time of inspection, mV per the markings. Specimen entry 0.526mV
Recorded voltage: 125mV
